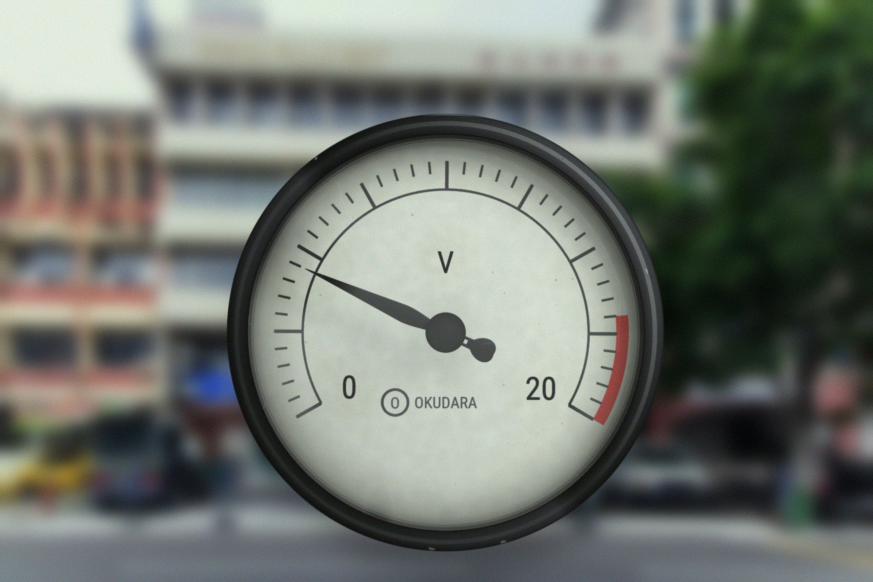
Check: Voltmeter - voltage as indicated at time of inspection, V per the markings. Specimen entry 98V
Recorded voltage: 4.5V
